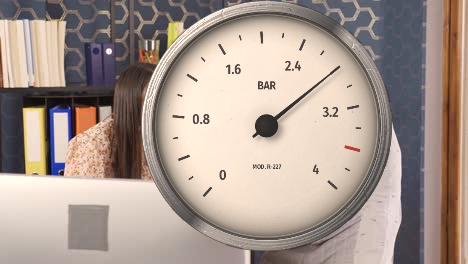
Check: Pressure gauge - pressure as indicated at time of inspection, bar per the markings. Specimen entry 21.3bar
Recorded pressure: 2.8bar
